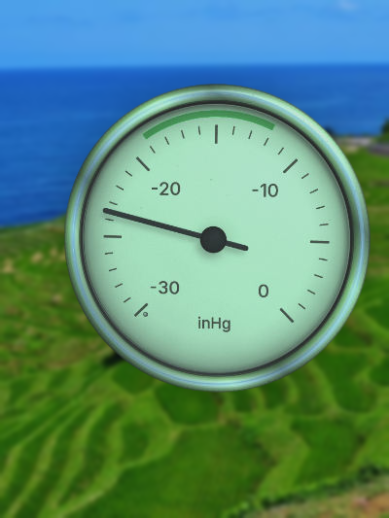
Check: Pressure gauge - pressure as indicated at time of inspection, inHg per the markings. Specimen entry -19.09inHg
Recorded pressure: -23.5inHg
